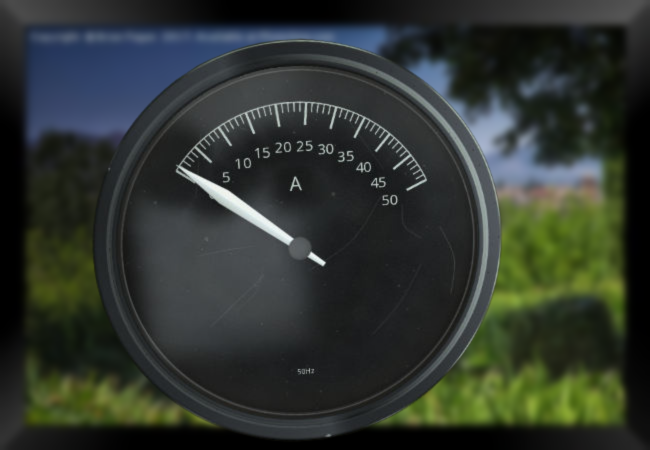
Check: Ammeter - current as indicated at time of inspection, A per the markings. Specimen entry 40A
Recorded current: 1A
